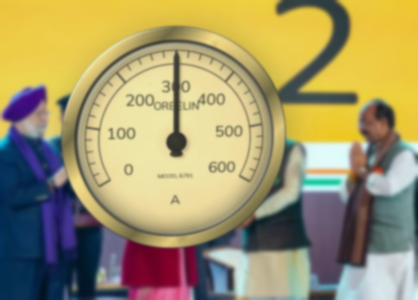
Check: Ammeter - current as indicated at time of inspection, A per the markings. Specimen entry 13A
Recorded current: 300A
